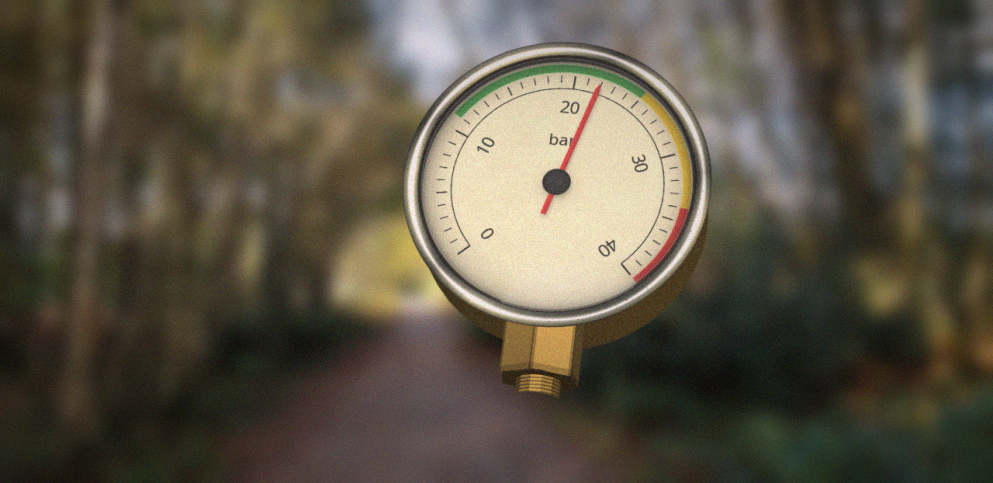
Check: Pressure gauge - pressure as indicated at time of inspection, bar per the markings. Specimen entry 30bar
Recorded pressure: 22bar
